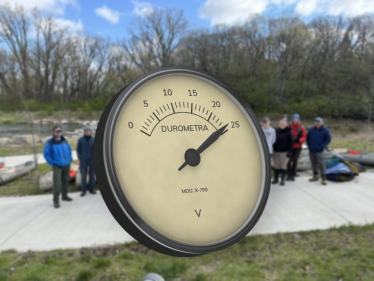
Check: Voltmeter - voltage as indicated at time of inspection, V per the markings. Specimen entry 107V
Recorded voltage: 24V
